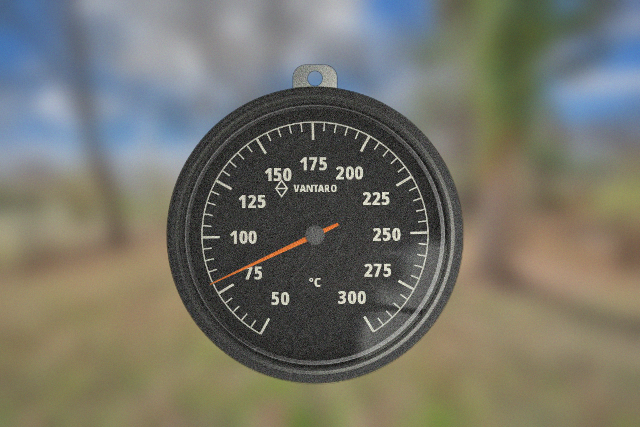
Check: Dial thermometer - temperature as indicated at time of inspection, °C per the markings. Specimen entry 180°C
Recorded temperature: 80°C
